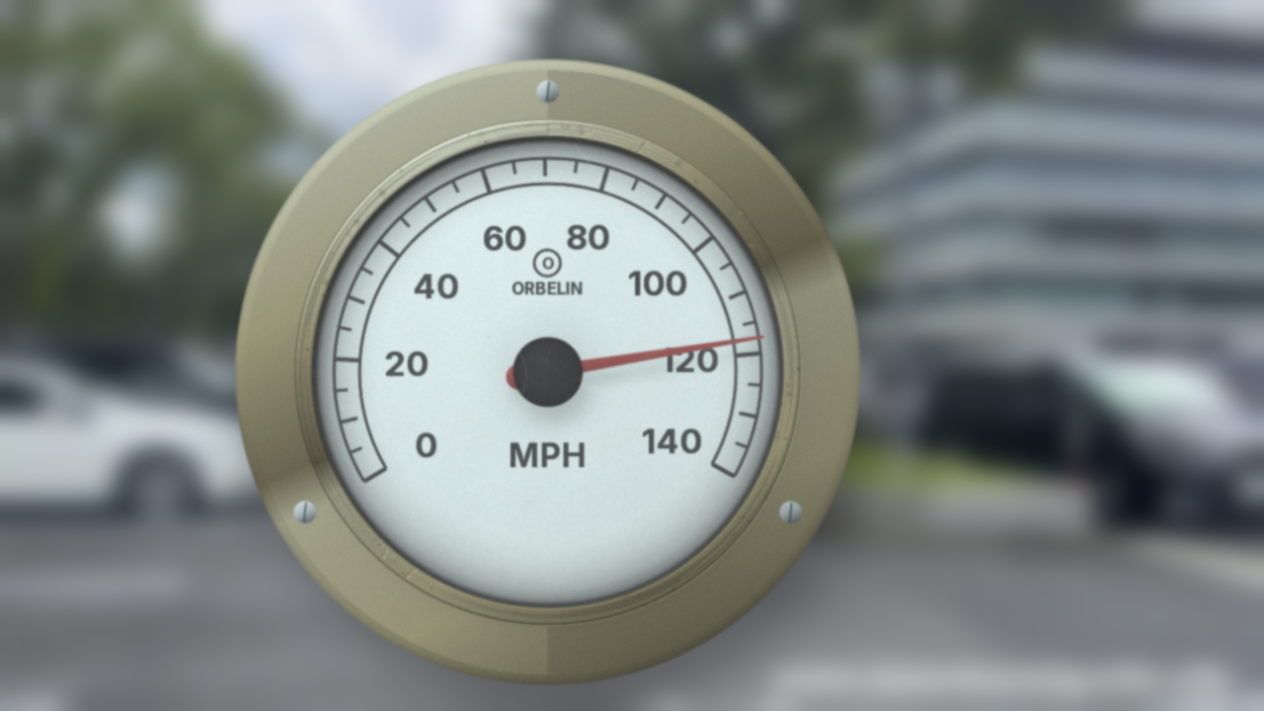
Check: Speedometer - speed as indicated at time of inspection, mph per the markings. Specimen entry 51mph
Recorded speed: 117.5mph
